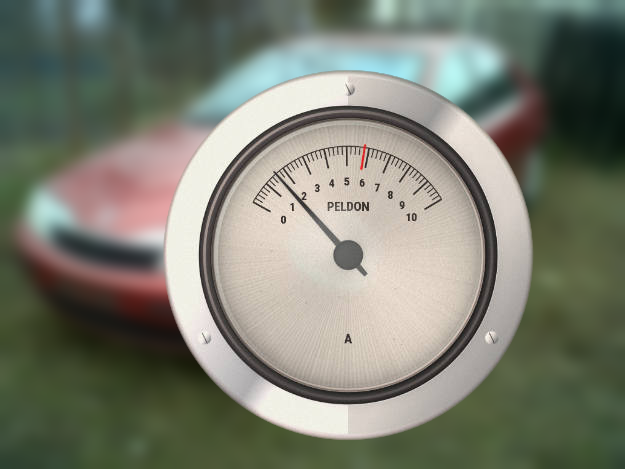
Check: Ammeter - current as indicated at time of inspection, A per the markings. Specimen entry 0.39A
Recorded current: 1.6A
